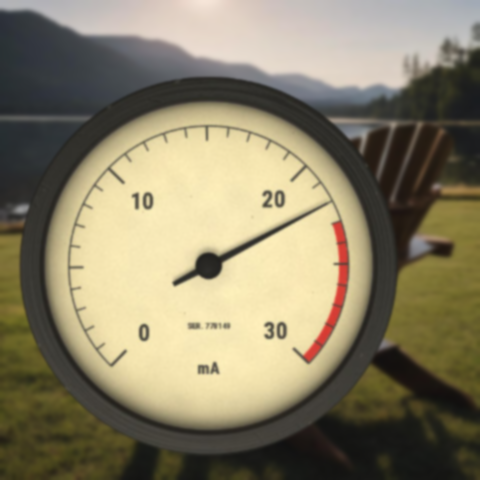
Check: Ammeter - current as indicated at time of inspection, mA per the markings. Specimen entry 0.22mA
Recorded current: 22mA
